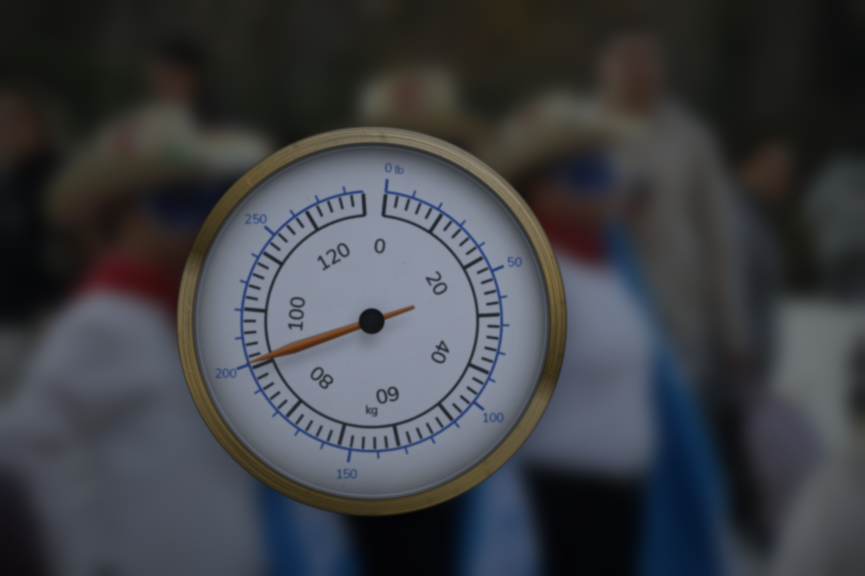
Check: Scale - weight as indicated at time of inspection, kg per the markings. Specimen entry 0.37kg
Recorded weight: 91kg
